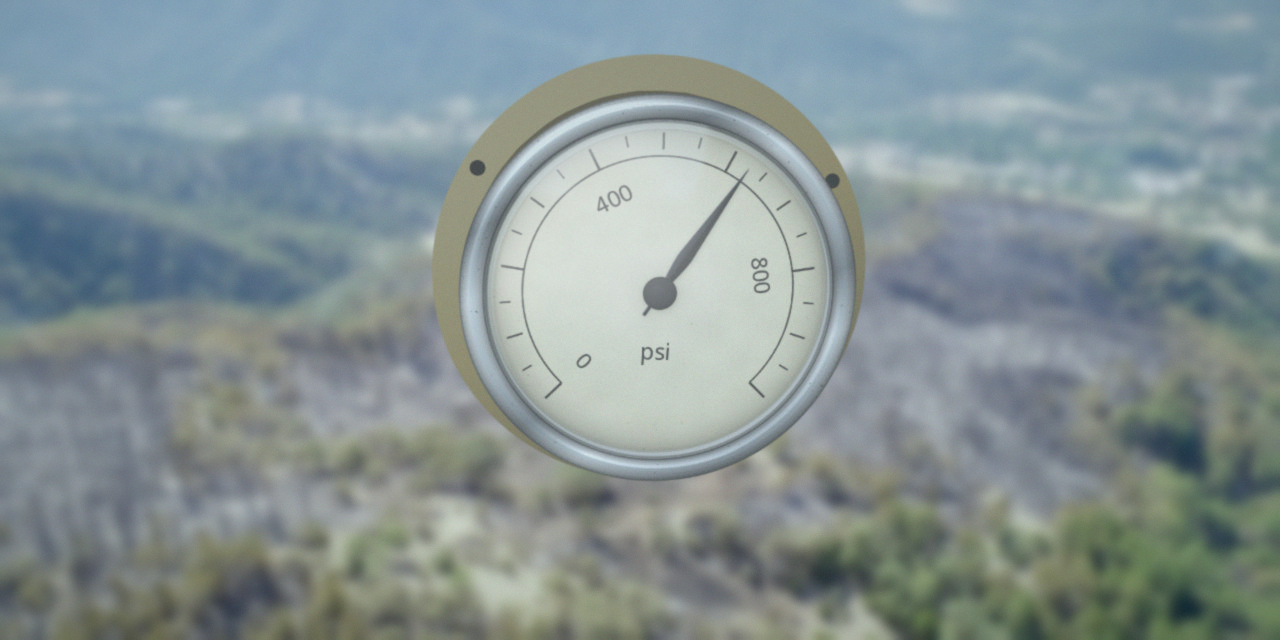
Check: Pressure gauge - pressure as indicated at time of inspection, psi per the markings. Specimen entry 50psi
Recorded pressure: 625psi
